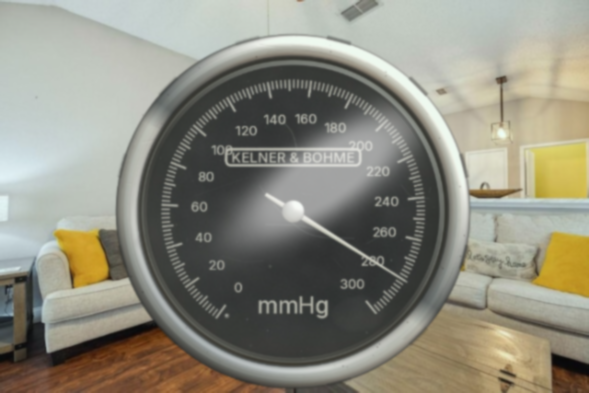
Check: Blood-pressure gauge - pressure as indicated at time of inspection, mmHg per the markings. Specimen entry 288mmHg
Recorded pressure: 280mmHg
